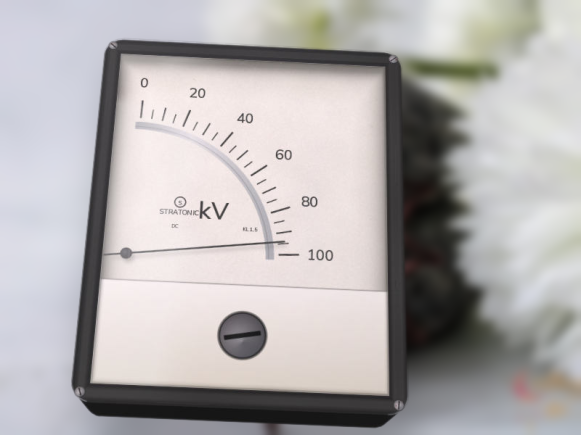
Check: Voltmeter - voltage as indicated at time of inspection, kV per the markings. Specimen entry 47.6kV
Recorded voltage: 95kV
